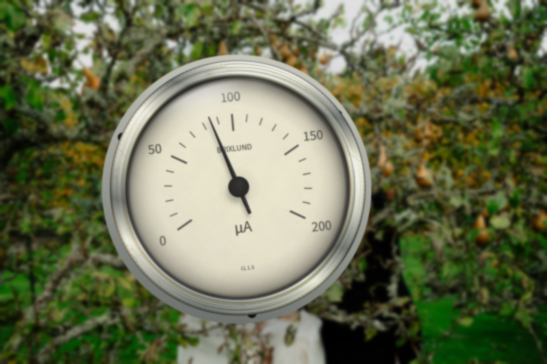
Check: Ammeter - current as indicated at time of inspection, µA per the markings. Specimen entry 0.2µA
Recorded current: 85µA
